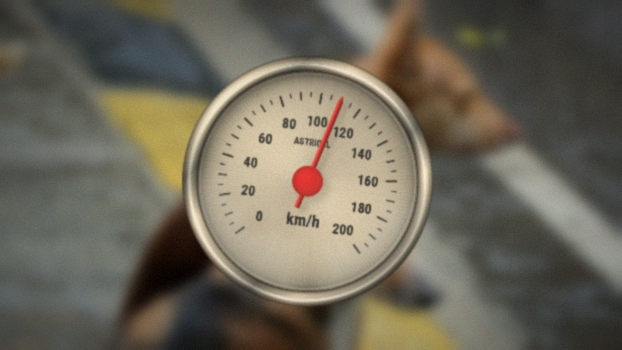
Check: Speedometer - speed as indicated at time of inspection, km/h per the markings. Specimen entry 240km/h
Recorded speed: 110km/h
